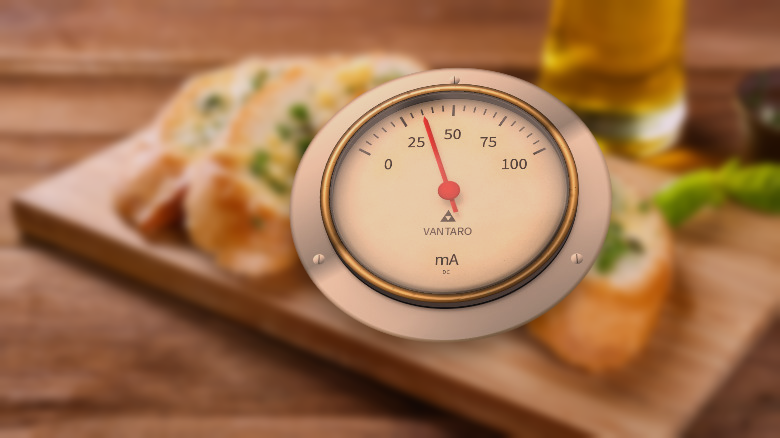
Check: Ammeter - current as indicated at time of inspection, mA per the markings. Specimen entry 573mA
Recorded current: 35mA
